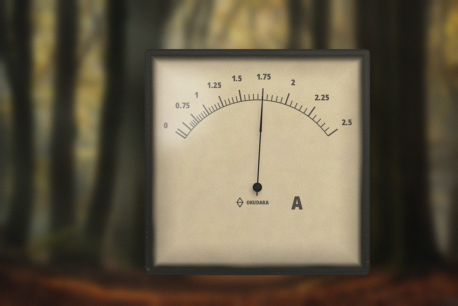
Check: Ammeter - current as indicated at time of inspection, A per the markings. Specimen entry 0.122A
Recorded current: 1.75A
